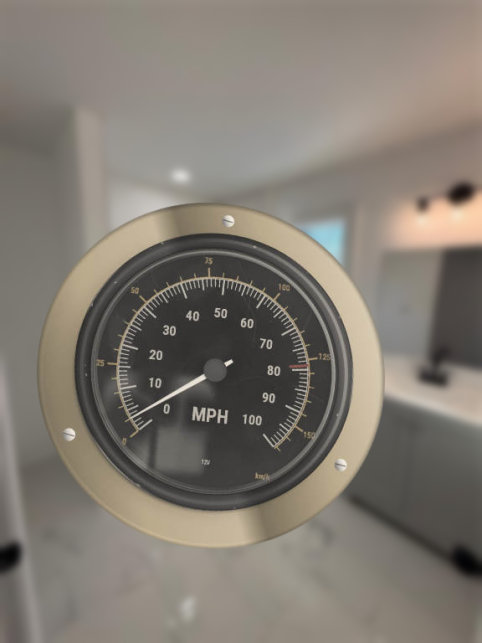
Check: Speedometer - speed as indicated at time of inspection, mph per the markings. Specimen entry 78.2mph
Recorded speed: 3mph
